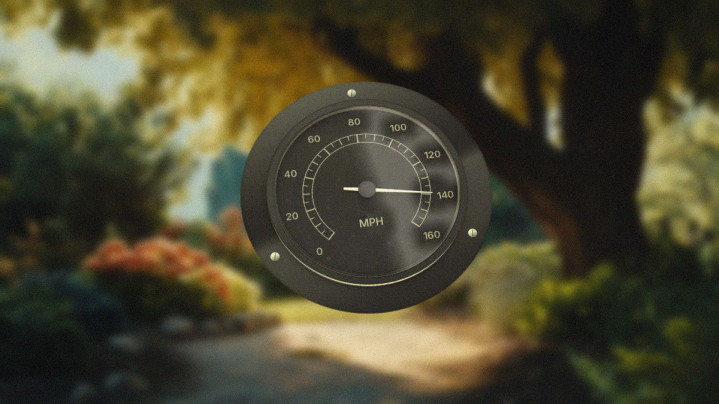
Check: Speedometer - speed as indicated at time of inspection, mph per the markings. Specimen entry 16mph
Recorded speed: 140mph
